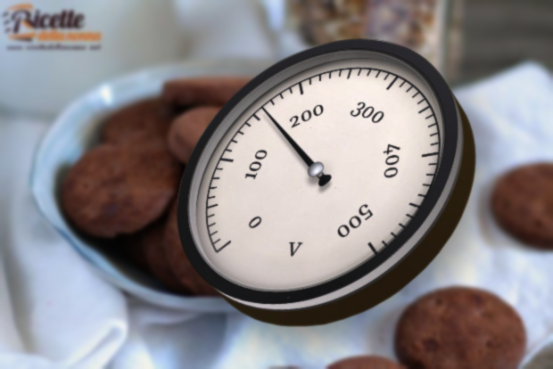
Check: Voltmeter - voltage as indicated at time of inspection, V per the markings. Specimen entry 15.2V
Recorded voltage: 160V
